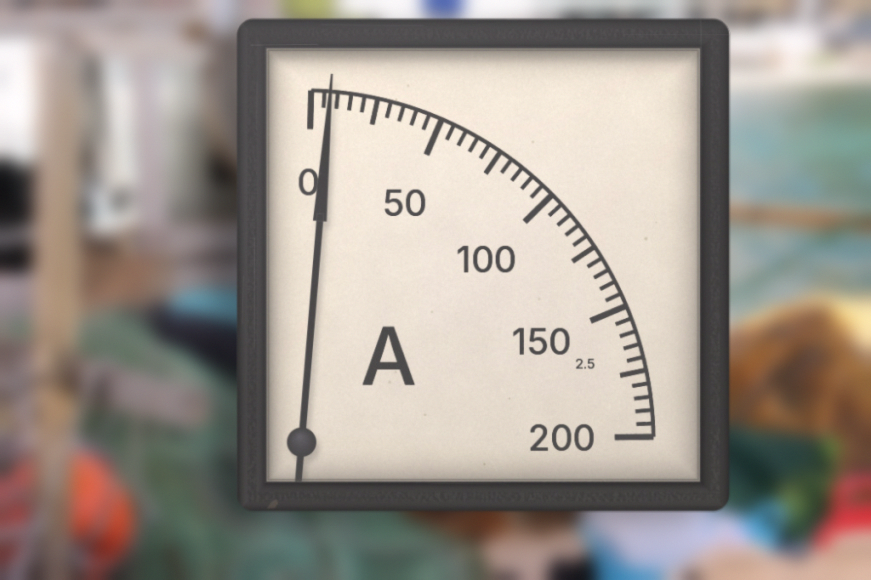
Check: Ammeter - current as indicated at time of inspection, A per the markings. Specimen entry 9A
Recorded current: 7.5A
